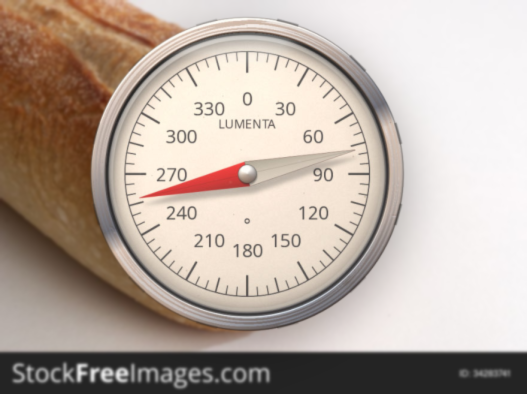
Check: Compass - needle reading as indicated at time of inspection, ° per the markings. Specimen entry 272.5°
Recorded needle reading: 257.5°
